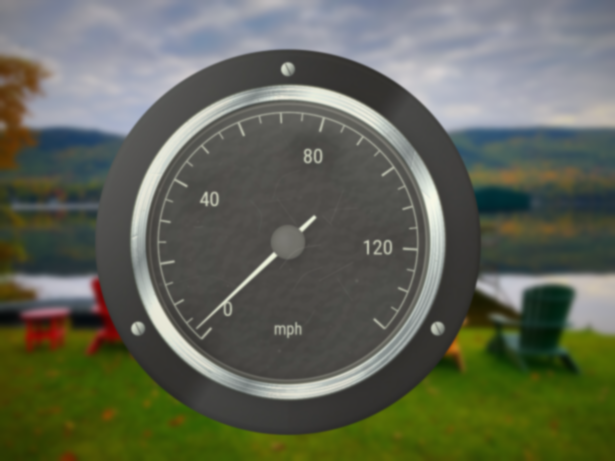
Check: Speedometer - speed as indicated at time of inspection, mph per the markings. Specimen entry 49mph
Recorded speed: 2.5mph
